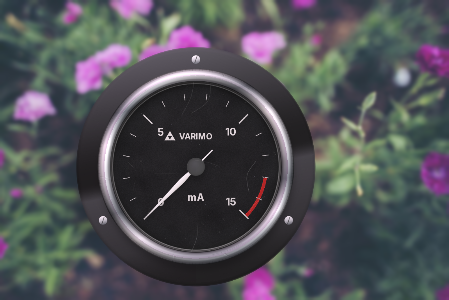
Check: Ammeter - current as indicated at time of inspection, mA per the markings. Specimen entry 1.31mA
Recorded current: 0mA
